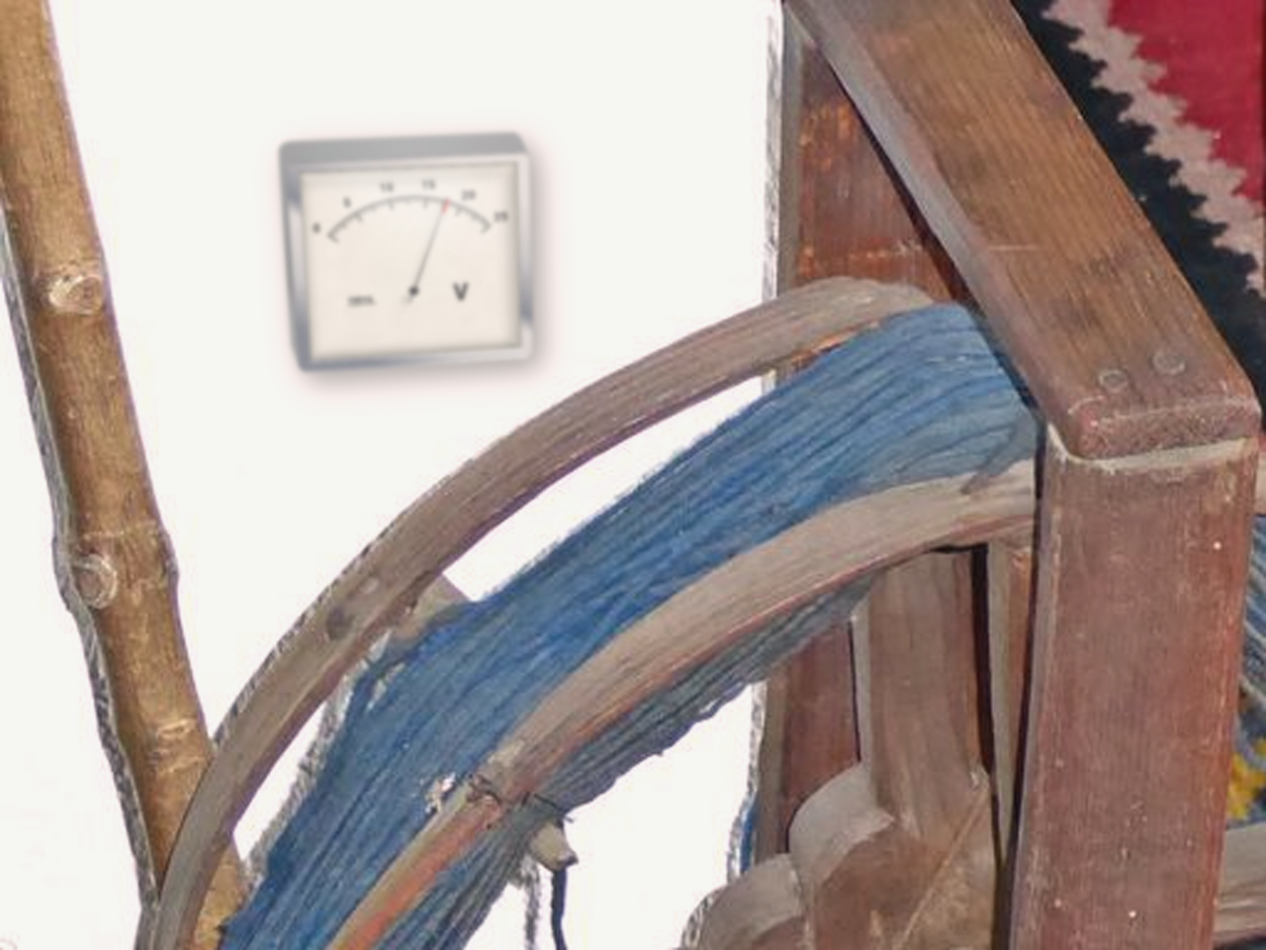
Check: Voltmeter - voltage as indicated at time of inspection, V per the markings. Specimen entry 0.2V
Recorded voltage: 17.5V
